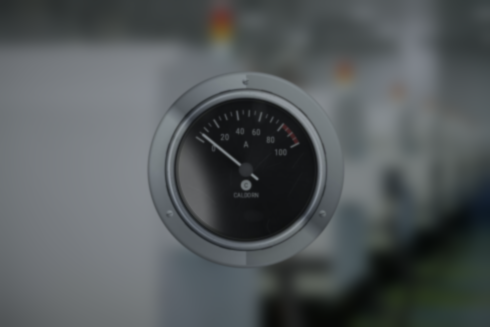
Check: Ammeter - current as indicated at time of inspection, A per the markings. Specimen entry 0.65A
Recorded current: 5A
